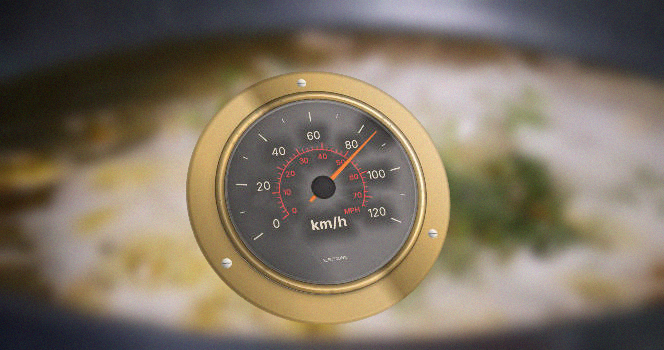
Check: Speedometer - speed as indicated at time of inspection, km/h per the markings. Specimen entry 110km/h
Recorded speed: 85km/h
